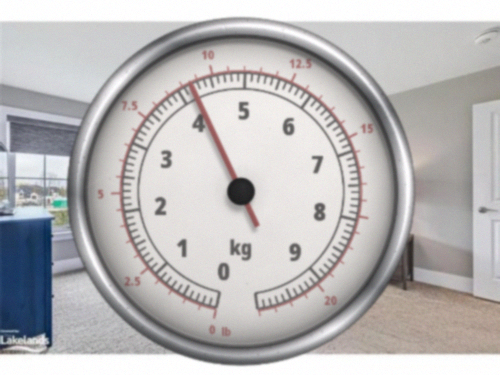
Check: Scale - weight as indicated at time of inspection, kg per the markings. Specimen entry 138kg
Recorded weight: 4.2kg
